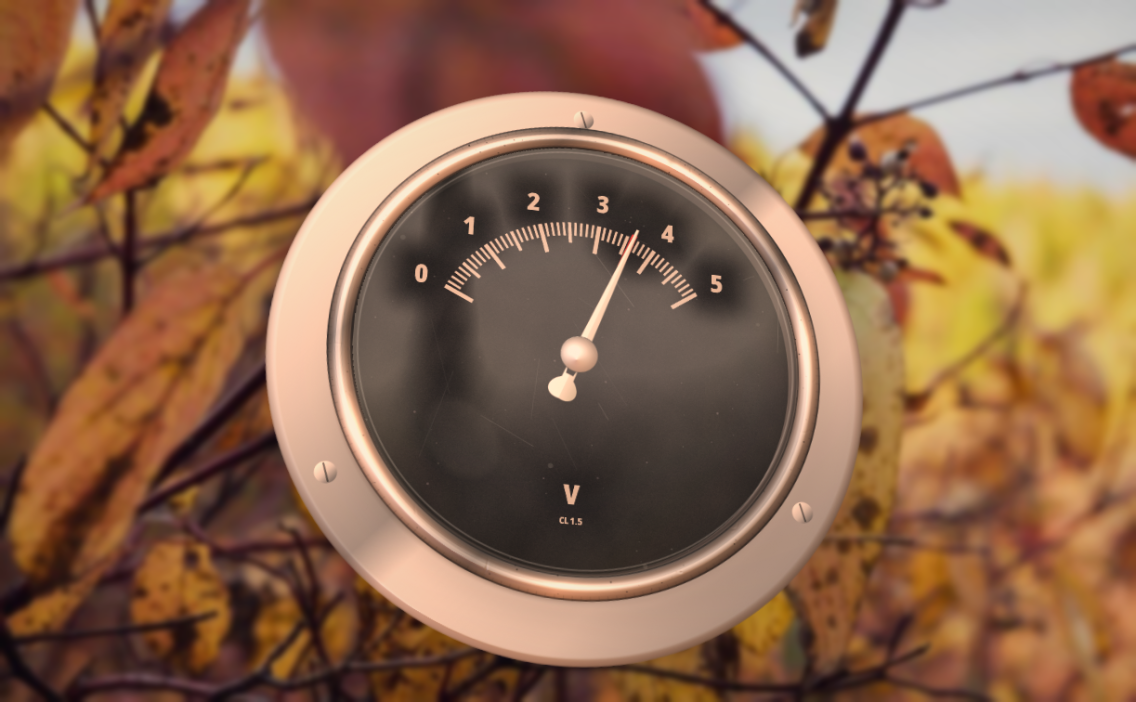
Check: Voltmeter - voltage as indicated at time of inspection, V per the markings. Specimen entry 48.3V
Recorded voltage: 3.6V
